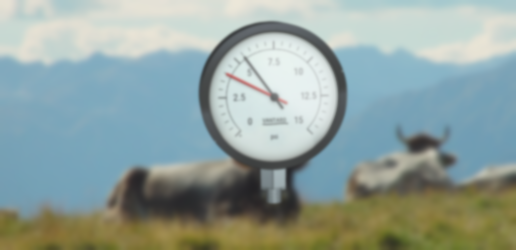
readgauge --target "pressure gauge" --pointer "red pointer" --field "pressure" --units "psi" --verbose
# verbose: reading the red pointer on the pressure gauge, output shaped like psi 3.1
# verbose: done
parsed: psi 4
